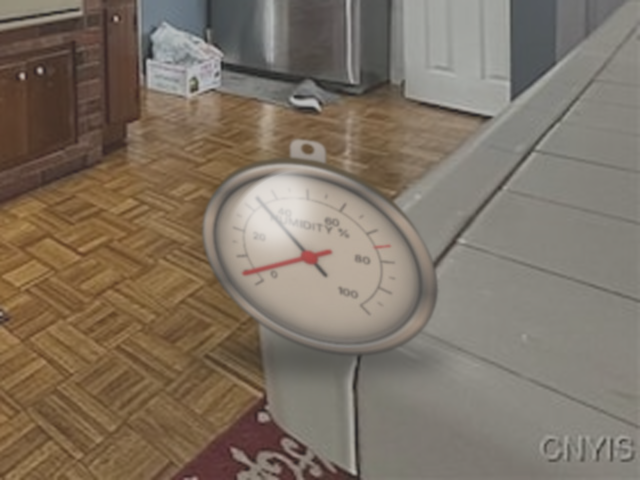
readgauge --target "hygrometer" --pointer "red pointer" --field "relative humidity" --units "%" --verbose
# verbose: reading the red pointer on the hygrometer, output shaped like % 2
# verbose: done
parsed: % 5
